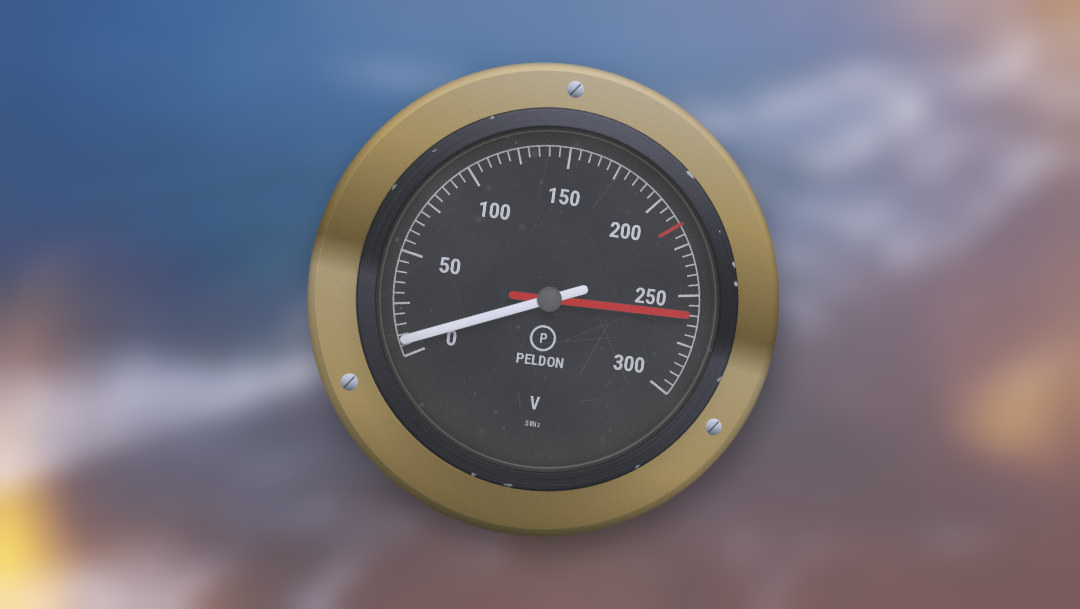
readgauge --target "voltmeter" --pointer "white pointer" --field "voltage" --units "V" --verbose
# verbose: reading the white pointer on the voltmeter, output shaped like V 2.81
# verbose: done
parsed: V 7.5
